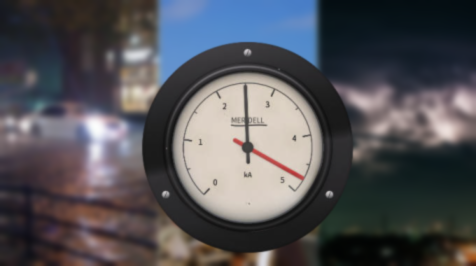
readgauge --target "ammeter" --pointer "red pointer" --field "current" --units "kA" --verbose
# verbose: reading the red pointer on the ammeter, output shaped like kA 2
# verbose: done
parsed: kA 4.75
